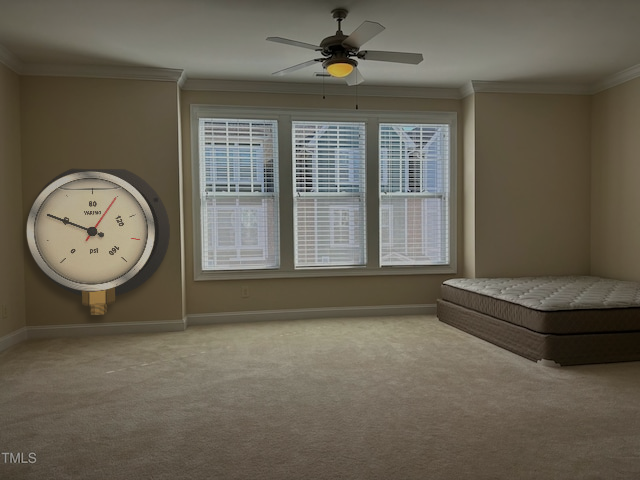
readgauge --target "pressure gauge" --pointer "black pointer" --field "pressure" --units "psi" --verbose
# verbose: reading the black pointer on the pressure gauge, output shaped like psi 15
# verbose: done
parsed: psi 40
